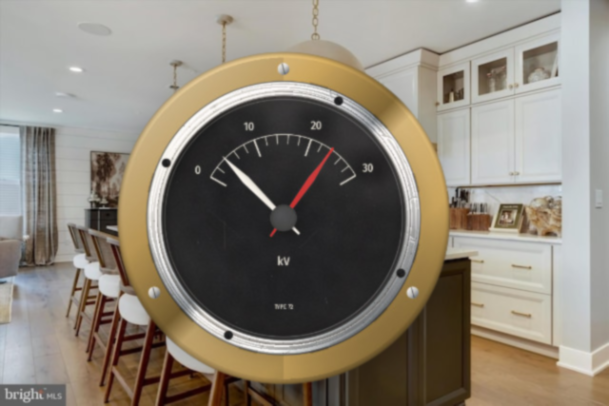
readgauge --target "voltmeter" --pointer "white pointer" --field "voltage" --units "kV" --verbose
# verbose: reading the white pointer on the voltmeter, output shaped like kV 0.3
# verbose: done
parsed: kV 4
